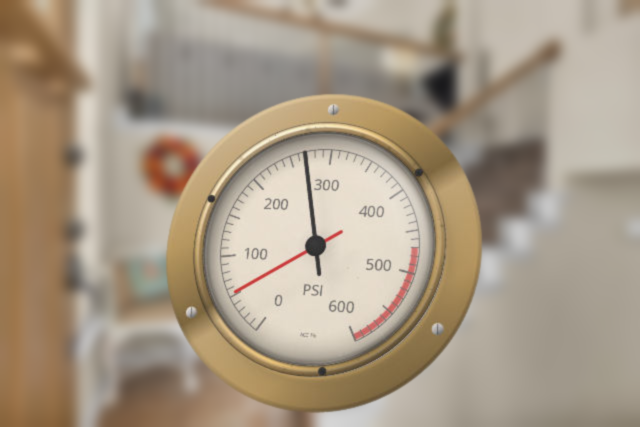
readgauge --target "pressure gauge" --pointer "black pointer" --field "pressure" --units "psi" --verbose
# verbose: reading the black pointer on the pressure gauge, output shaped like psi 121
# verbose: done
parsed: psi 270
